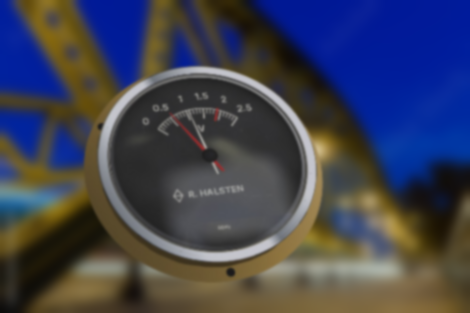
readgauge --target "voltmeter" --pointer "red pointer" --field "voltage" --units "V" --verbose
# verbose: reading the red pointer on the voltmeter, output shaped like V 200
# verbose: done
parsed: V 0.5
